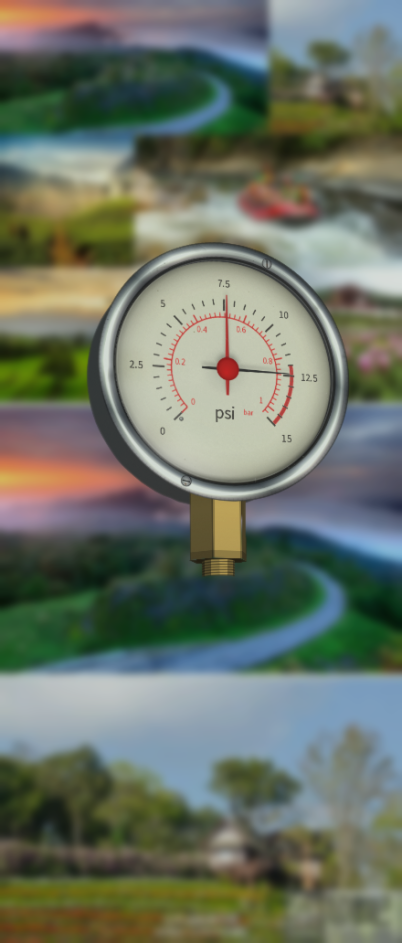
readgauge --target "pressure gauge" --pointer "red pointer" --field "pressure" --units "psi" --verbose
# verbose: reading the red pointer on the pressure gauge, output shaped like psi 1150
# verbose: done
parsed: psi 7.5
